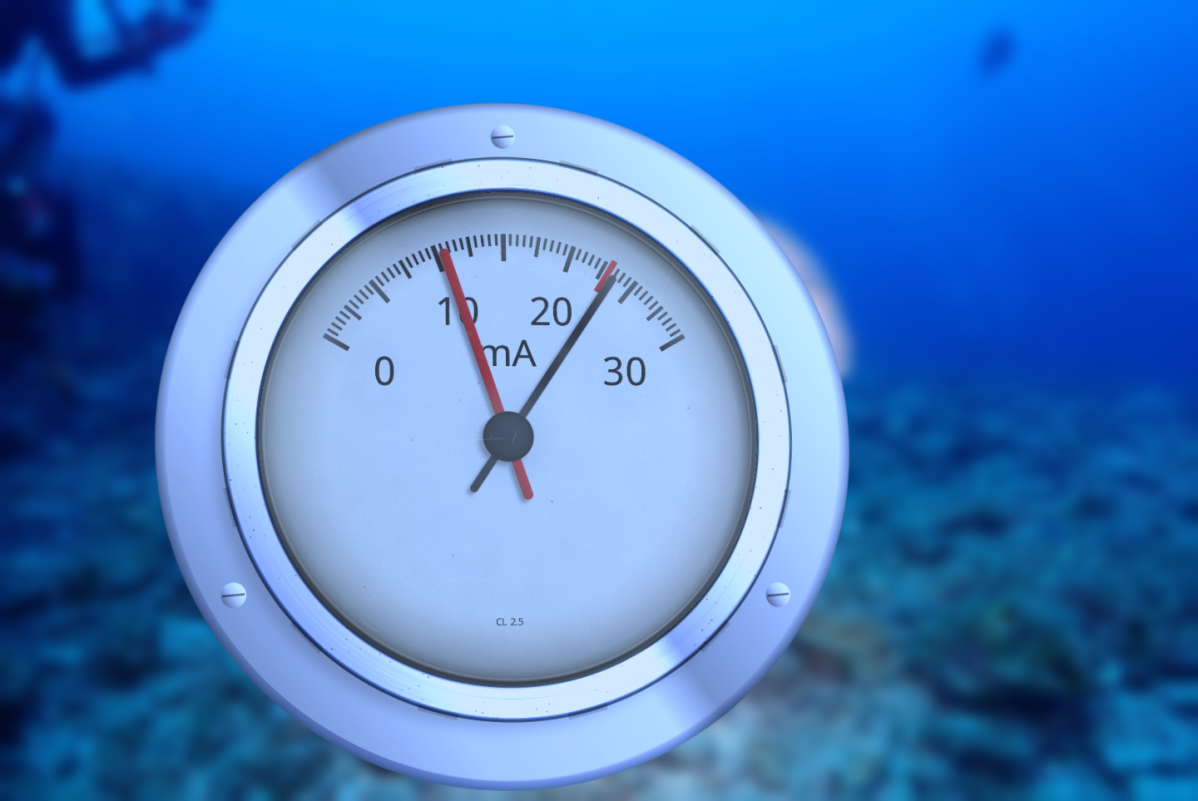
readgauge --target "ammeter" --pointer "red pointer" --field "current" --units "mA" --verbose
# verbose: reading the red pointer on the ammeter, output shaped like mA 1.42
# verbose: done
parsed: mA 10.5
